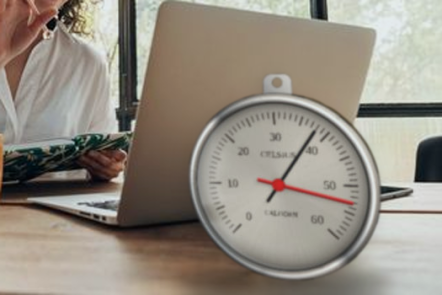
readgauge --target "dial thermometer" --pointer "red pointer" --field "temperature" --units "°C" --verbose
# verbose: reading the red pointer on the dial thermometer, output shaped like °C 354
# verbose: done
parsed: °C 53
